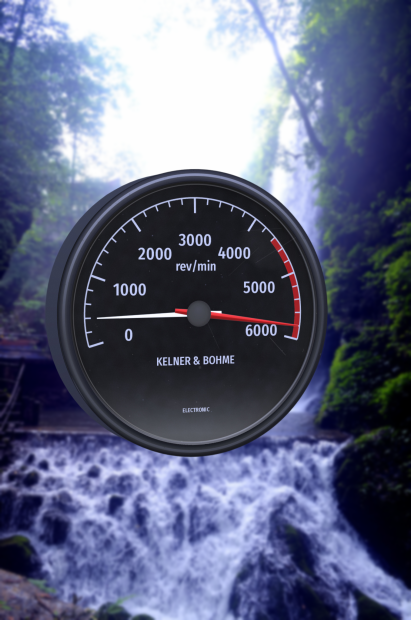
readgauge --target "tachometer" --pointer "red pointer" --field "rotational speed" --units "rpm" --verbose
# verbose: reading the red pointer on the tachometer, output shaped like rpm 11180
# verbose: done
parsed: rpm 5800
